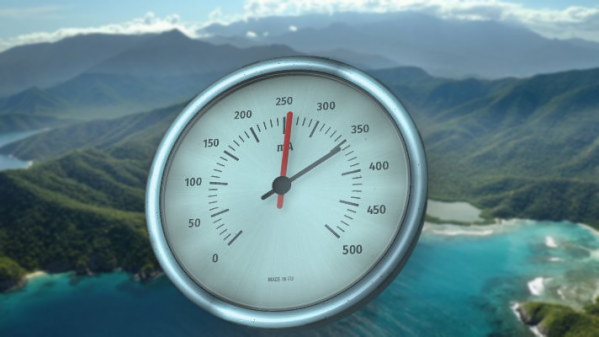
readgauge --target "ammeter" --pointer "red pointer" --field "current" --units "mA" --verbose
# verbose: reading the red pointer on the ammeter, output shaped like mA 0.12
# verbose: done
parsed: mA 260
